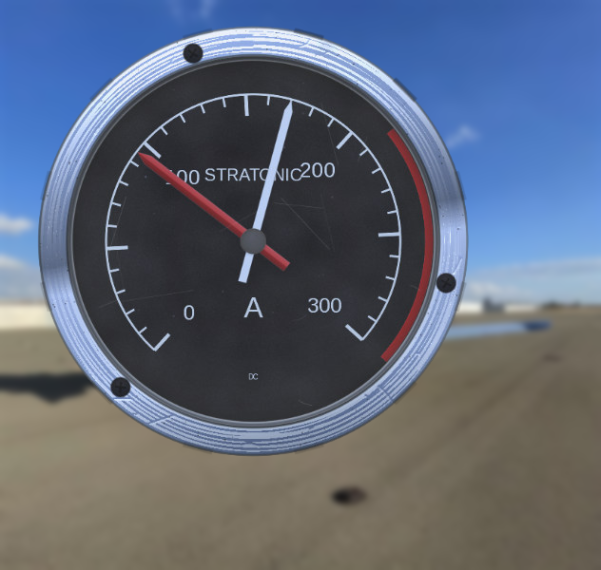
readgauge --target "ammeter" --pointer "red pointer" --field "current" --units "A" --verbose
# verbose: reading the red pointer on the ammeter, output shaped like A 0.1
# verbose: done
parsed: A 95
